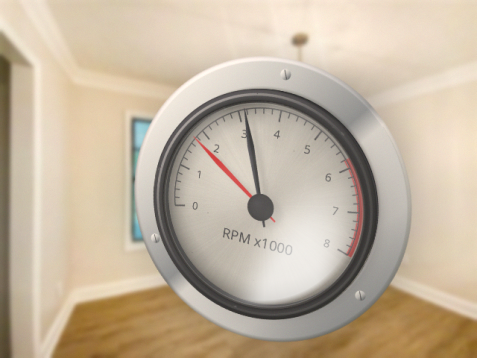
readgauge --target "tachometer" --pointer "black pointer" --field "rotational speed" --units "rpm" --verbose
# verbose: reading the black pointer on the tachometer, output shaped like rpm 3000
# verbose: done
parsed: rpm 3200
